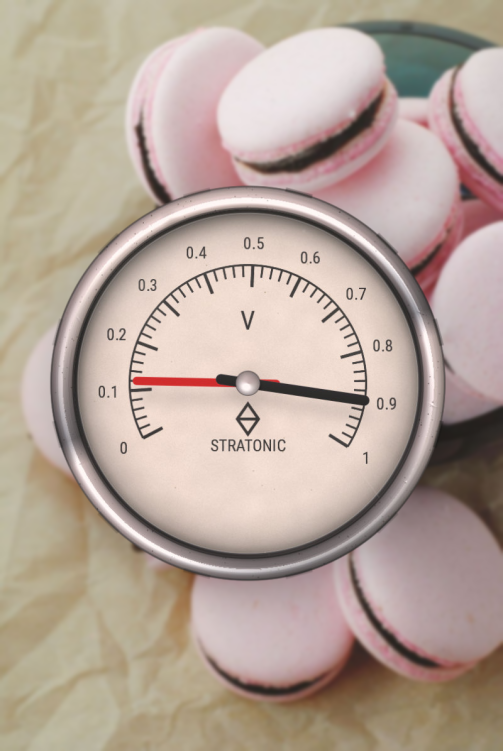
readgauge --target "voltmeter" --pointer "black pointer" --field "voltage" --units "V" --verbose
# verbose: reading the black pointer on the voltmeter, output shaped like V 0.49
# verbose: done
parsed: V 0.9
